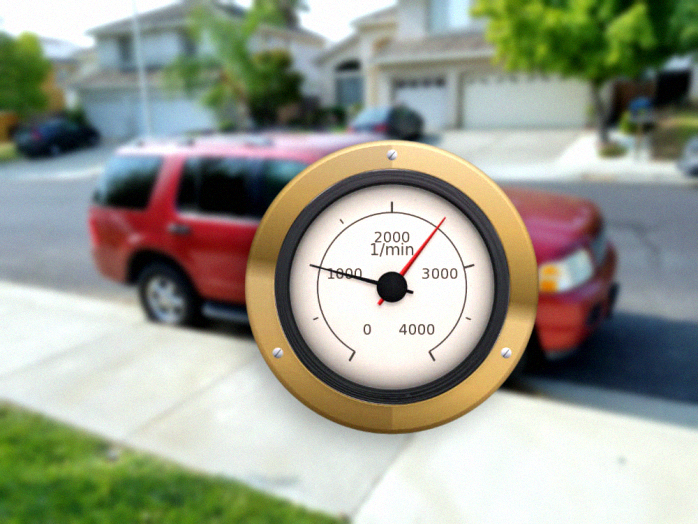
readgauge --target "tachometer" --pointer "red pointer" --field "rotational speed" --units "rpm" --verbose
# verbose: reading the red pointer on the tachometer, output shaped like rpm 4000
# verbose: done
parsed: rpm 2500
